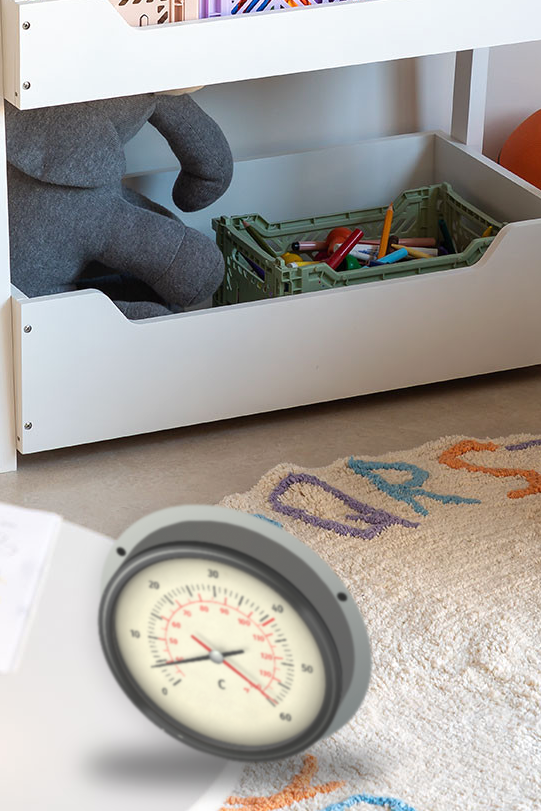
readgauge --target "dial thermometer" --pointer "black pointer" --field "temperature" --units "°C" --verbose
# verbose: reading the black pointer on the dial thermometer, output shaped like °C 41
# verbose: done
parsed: °C 5
